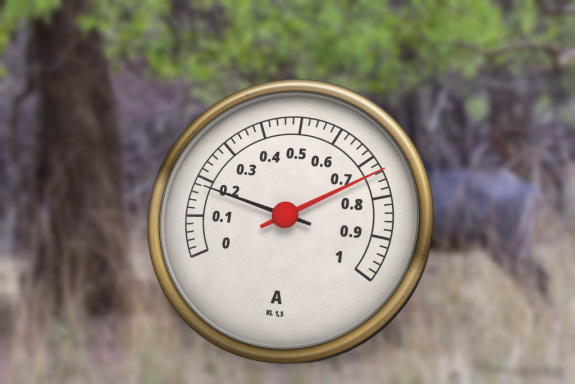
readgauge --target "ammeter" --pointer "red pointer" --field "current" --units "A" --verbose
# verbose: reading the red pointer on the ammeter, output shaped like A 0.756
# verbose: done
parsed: A 0.74
